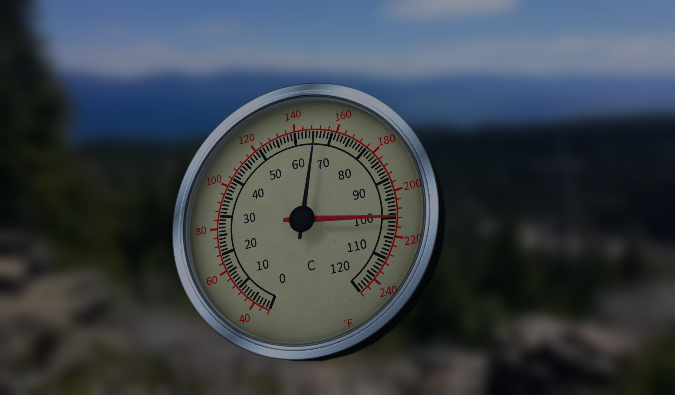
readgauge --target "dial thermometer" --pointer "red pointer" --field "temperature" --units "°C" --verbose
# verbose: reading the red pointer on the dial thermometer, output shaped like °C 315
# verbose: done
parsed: °C 100
